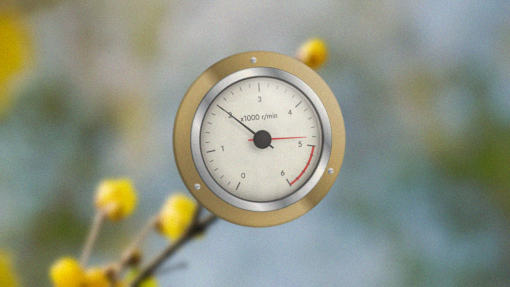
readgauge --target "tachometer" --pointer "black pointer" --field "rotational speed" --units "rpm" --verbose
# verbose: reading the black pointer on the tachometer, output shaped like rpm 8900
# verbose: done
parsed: rpm 2000
